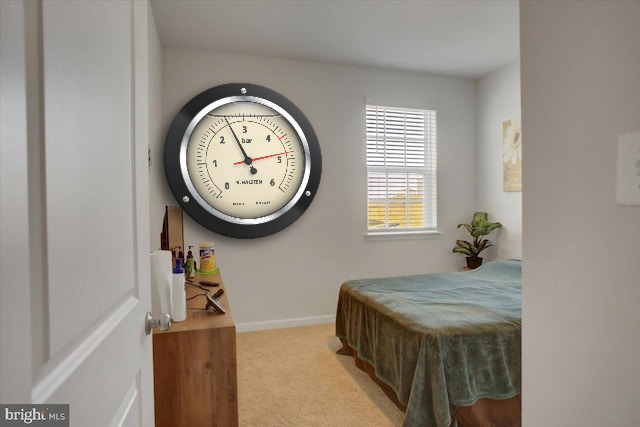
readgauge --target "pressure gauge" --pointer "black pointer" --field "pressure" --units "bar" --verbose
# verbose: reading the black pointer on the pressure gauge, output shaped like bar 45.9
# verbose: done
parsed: bar 2.5
